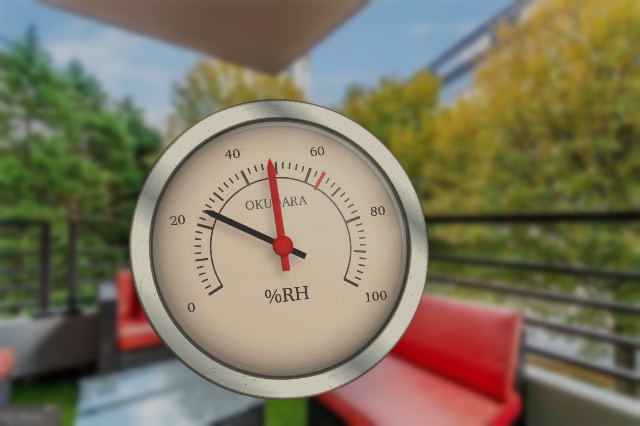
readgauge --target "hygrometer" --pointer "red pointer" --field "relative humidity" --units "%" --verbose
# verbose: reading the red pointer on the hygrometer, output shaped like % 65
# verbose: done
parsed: % 48
